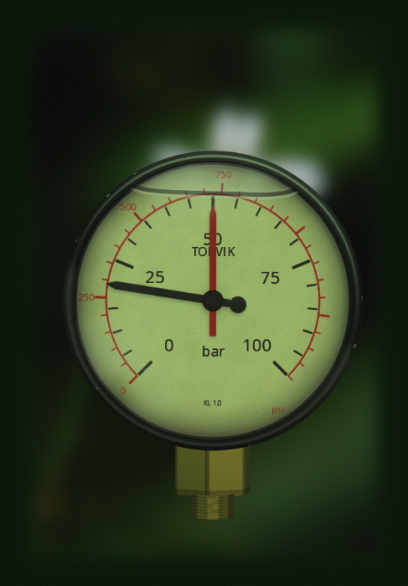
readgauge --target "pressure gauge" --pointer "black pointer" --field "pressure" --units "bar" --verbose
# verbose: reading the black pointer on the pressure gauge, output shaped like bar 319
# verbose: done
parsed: bar 20
